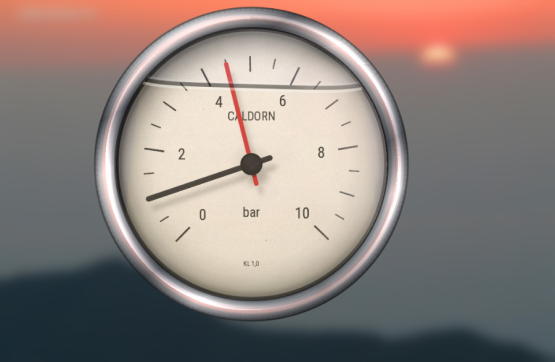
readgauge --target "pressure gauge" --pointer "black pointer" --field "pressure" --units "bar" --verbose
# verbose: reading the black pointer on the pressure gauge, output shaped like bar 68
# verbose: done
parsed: bar 1
